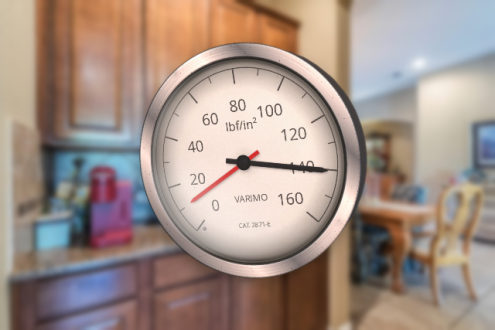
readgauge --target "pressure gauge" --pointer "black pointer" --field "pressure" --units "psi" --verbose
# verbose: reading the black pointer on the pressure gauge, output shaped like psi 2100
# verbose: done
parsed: psi 140
